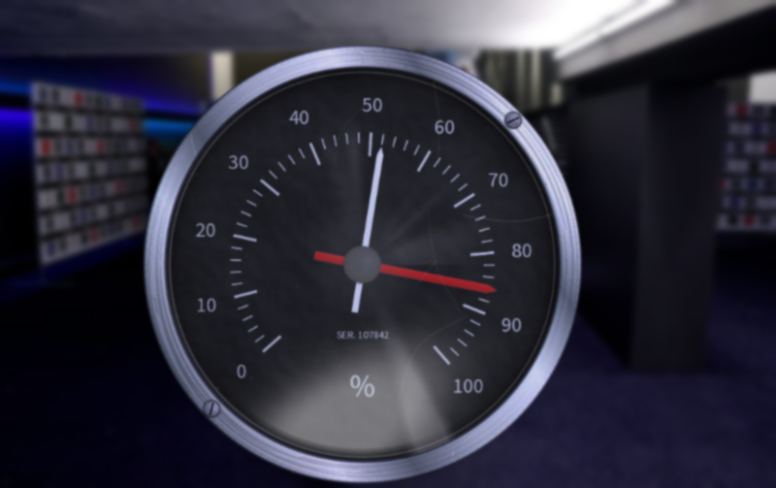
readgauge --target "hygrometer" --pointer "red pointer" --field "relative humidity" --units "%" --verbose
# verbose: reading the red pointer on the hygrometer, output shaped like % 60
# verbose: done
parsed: % 86
